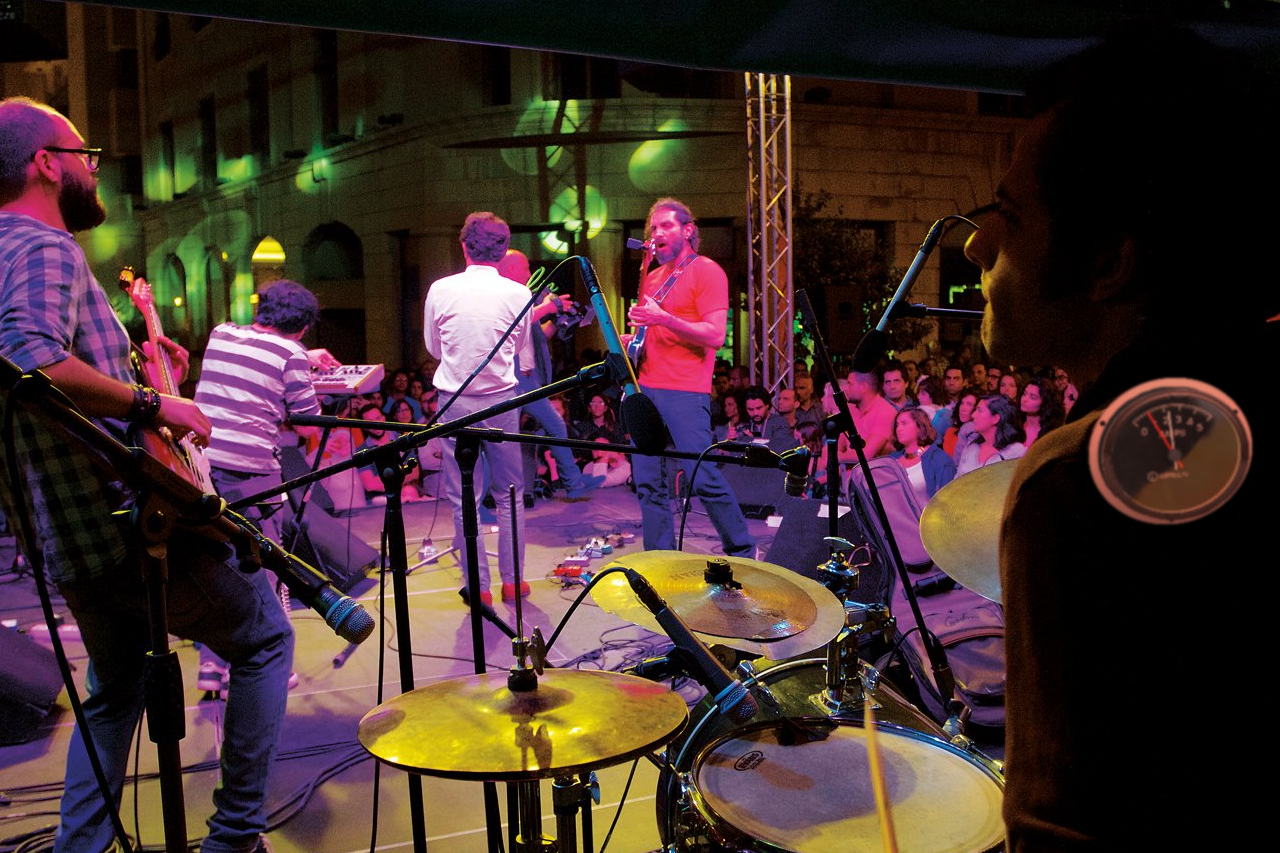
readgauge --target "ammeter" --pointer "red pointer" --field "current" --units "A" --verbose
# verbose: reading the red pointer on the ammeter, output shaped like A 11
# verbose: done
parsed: A 1
